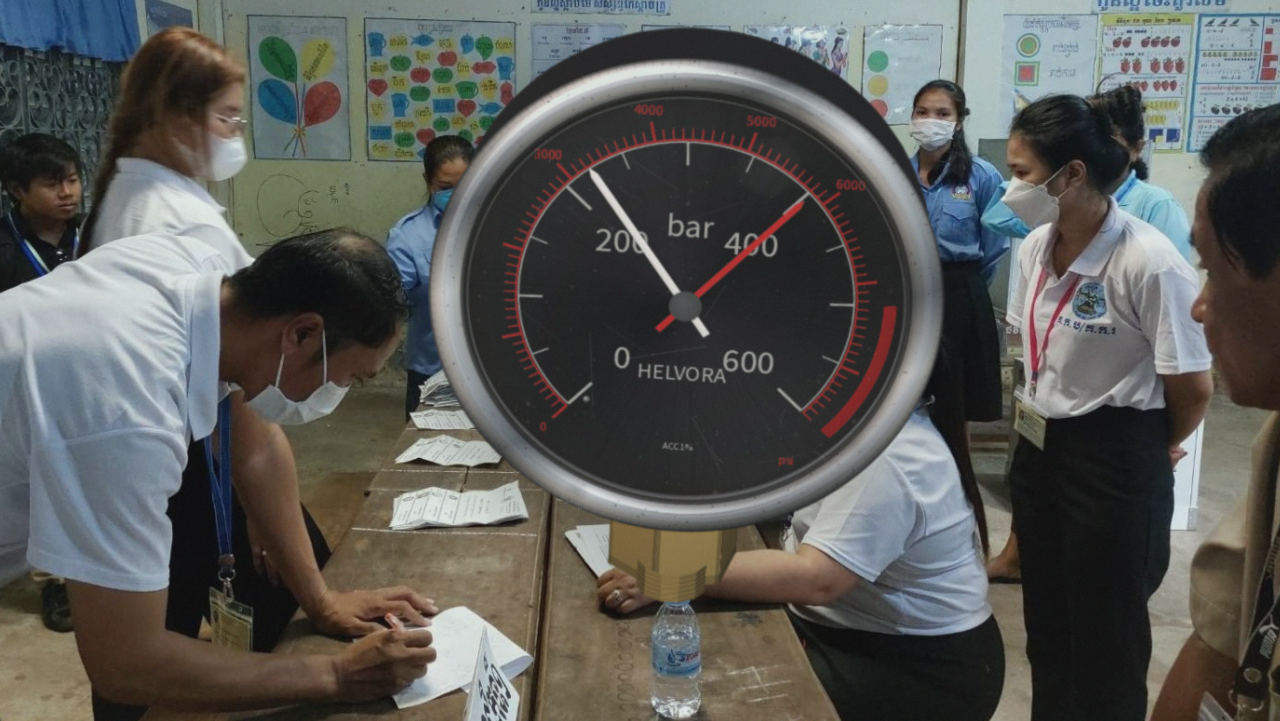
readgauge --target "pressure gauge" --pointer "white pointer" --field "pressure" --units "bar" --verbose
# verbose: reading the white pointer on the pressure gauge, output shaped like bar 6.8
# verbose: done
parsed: bar 225
